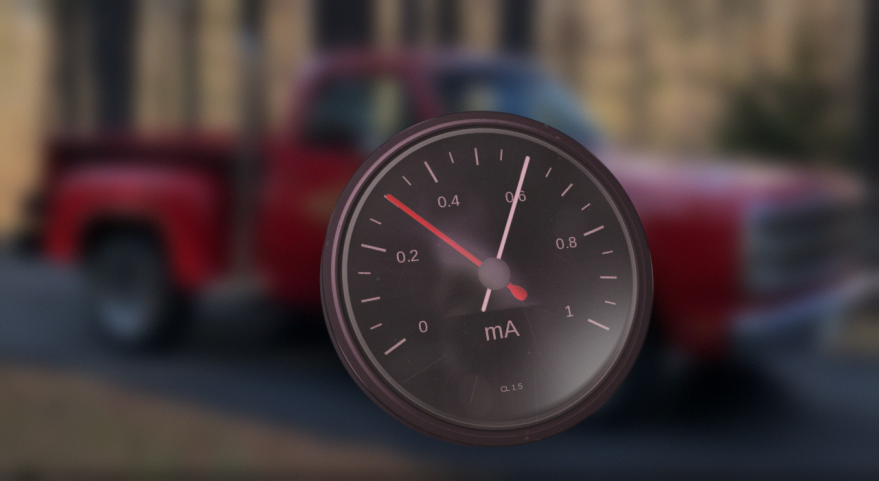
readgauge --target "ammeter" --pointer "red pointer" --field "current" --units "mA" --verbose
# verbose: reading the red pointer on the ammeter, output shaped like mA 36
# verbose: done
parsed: mA 0.3
